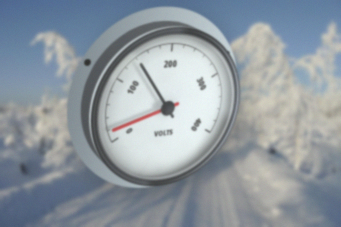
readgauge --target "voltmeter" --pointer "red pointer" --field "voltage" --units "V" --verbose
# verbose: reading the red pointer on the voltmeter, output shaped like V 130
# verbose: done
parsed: V 20
